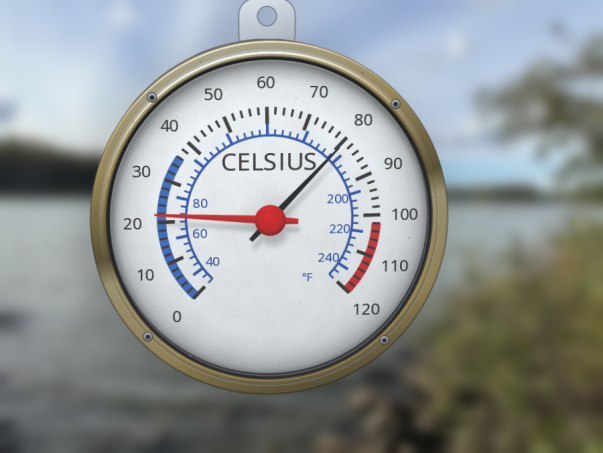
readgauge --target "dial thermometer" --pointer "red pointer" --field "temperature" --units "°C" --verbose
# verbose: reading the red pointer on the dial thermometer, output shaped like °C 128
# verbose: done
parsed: °C 22
